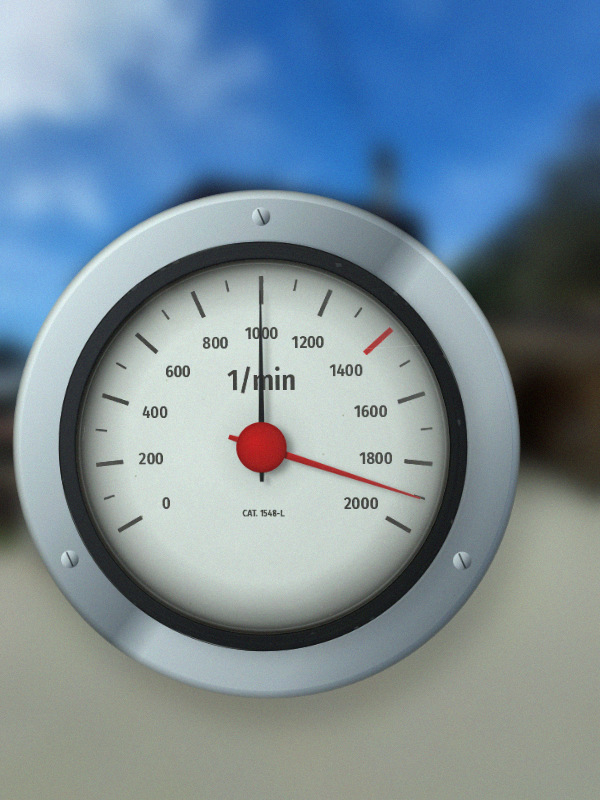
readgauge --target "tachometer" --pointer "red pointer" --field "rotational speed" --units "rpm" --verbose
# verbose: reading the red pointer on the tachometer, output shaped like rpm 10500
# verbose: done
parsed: rpm 1900
